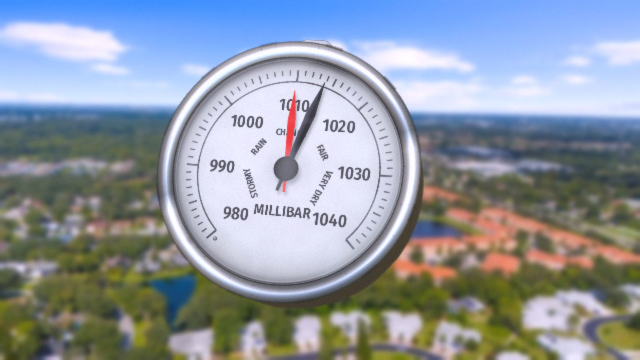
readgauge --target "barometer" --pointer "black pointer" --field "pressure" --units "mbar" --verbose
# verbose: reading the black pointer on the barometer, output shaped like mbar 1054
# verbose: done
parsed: mbar 1014
